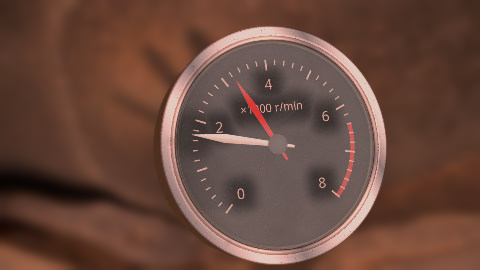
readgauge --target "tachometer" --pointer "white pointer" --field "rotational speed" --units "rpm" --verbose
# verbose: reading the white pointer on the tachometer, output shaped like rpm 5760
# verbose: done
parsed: rpm 1700
